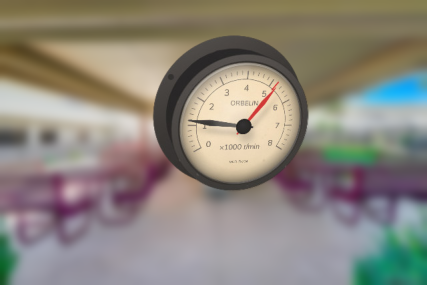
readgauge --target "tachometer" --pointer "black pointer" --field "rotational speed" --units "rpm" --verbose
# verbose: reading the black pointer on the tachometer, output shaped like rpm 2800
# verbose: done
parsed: rpm 1200
